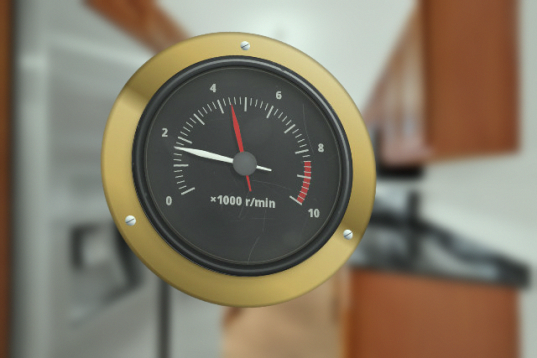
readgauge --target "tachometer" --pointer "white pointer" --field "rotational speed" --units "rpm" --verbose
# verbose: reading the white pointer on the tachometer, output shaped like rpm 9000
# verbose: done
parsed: rpm 1600
